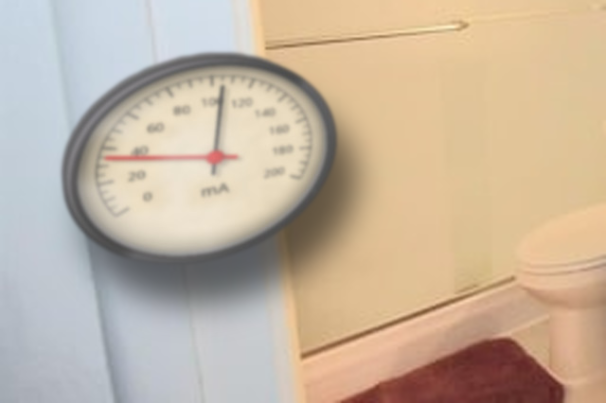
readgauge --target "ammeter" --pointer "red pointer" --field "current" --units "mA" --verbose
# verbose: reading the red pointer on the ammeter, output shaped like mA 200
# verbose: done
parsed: mA 35
